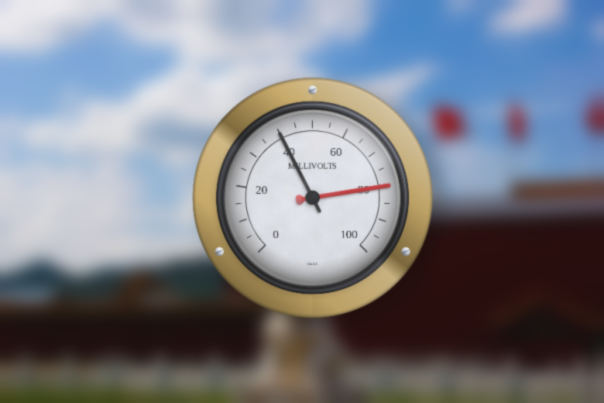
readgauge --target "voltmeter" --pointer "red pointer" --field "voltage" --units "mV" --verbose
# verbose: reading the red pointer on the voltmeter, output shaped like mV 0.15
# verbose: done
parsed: mV 80
